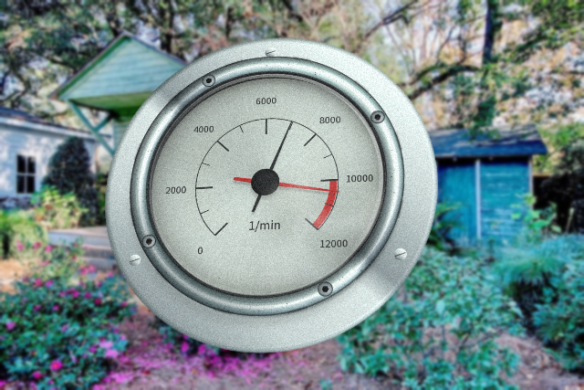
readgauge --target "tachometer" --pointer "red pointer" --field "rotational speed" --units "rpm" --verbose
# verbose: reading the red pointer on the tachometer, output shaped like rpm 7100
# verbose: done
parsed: rpm 10500
